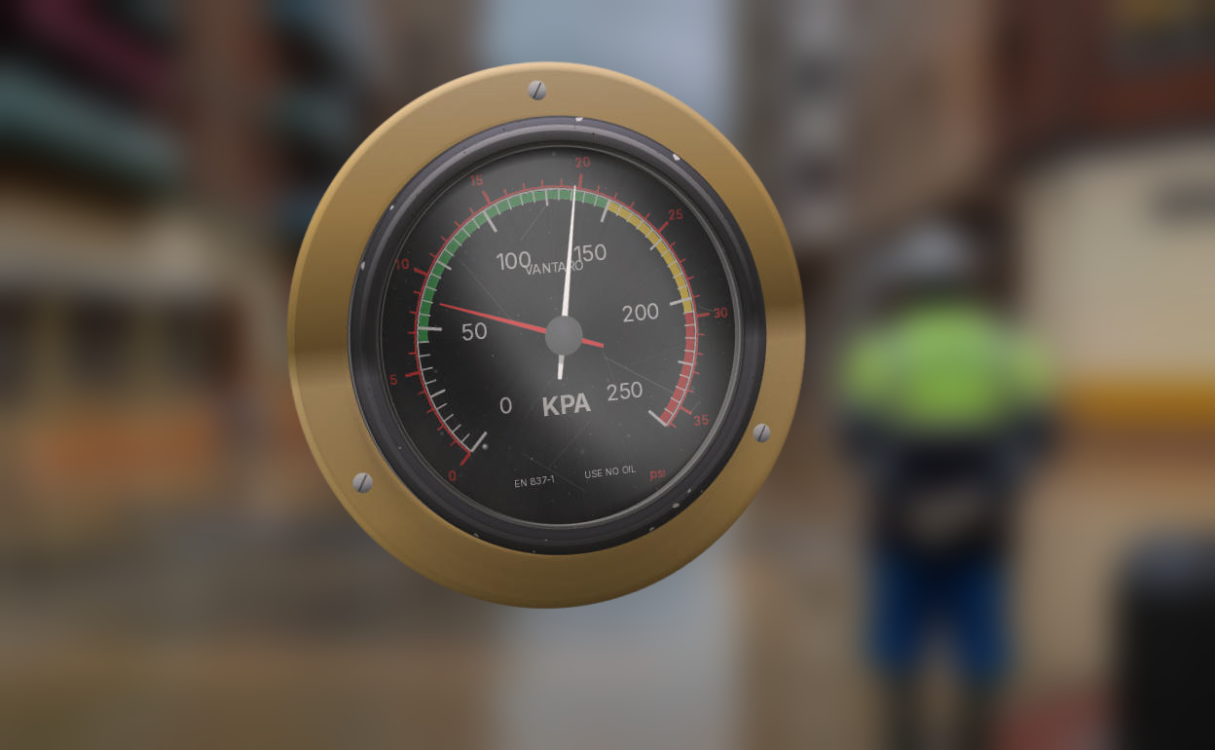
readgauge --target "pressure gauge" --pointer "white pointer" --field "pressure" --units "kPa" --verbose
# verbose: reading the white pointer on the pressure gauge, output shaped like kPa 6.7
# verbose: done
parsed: kPa 135
